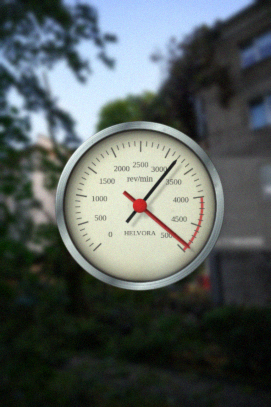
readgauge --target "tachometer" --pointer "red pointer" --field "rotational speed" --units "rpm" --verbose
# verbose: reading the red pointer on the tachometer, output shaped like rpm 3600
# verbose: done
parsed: rpm 4900
